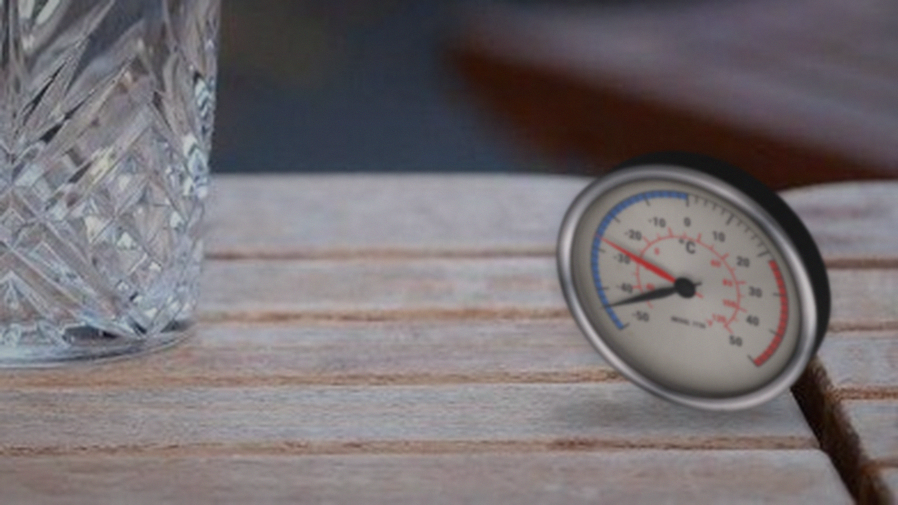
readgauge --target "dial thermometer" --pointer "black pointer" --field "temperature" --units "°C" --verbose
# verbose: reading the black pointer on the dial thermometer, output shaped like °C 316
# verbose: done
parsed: °C -44
